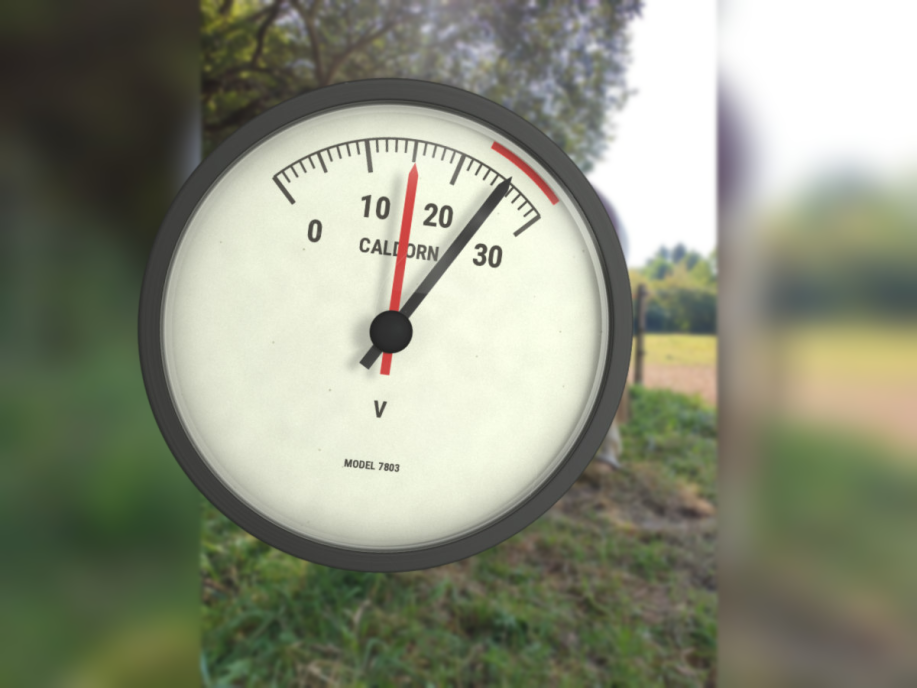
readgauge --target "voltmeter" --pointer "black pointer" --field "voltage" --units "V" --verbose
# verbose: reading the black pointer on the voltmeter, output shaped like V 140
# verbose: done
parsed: V 25
